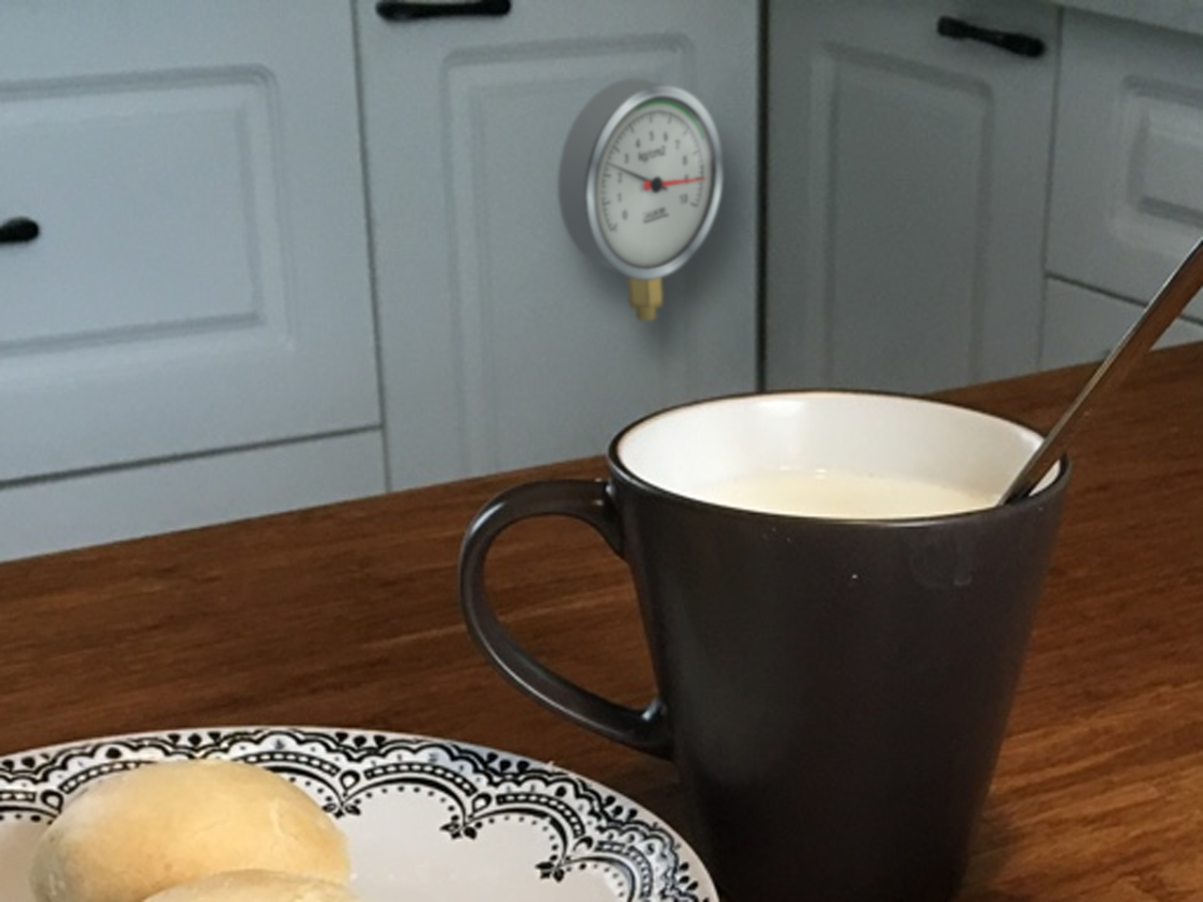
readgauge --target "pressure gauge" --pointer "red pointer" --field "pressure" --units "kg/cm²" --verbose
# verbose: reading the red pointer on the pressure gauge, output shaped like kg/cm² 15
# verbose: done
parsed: kg/cm² 9
